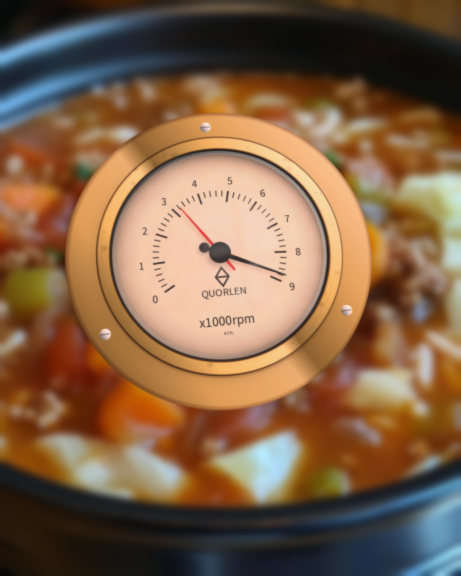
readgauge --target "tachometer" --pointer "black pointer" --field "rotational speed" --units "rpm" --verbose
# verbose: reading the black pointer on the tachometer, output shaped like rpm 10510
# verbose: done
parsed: rpm 8800
